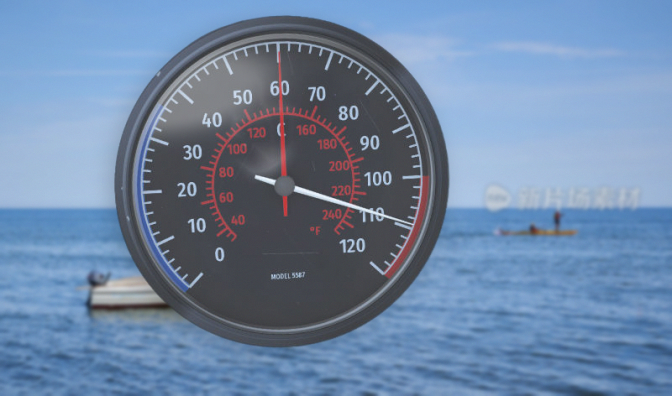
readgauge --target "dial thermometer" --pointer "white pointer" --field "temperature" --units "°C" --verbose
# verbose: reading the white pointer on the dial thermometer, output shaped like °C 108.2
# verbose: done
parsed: °C 109
